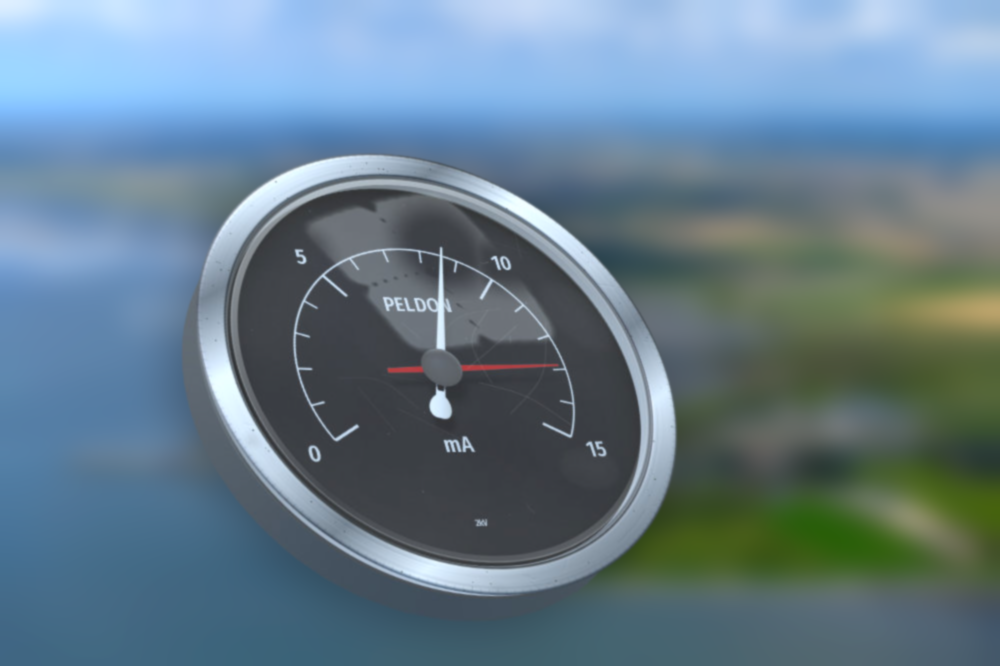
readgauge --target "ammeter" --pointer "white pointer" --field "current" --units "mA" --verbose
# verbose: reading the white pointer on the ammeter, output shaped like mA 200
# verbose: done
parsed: mA 8.5
